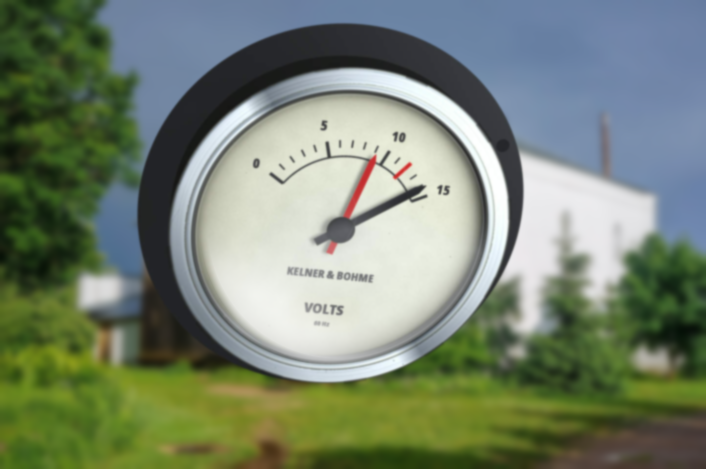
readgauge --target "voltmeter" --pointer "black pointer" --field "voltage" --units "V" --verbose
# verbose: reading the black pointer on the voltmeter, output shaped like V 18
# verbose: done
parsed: V 14
